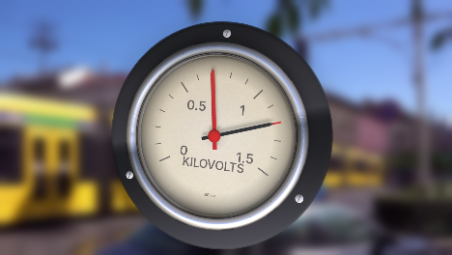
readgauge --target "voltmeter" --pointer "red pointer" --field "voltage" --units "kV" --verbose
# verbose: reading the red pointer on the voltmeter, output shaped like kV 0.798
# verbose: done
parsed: kV 0.7
